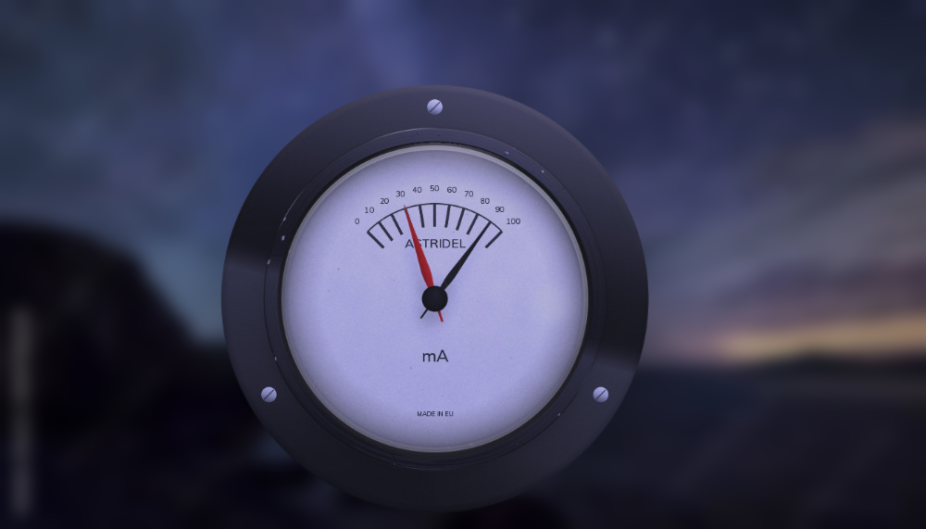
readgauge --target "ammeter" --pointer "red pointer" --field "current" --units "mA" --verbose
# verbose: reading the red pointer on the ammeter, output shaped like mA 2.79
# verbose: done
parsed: mA 30
